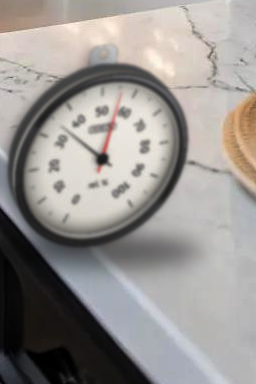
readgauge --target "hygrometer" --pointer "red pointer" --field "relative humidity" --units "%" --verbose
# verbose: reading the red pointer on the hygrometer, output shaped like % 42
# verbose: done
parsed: % 55
